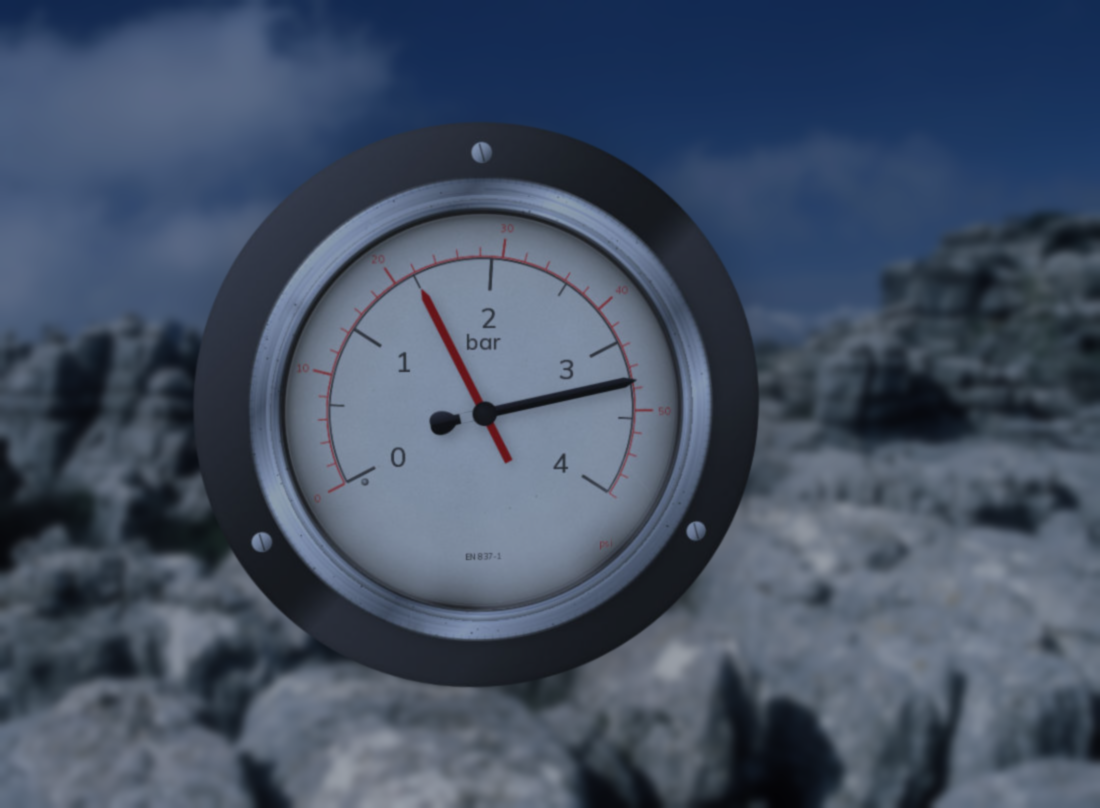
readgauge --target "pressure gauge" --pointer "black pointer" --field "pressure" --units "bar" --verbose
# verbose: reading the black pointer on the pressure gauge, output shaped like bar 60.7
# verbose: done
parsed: bar 3.25
